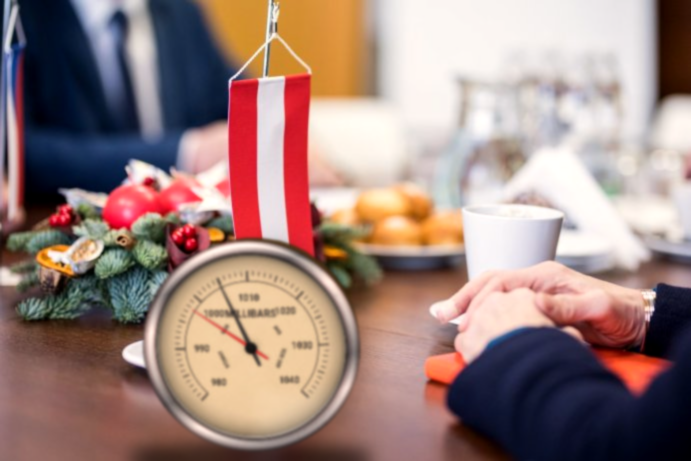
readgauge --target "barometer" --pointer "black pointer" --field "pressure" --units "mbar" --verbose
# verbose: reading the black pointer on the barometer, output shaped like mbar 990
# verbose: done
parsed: mbar 1005
